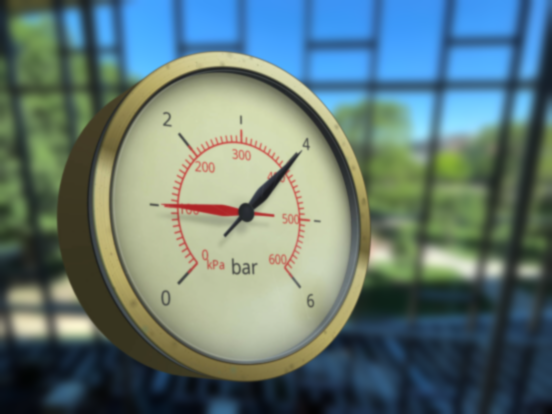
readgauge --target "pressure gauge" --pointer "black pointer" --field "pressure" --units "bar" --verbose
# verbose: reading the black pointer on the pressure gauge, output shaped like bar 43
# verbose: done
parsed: bar 4
